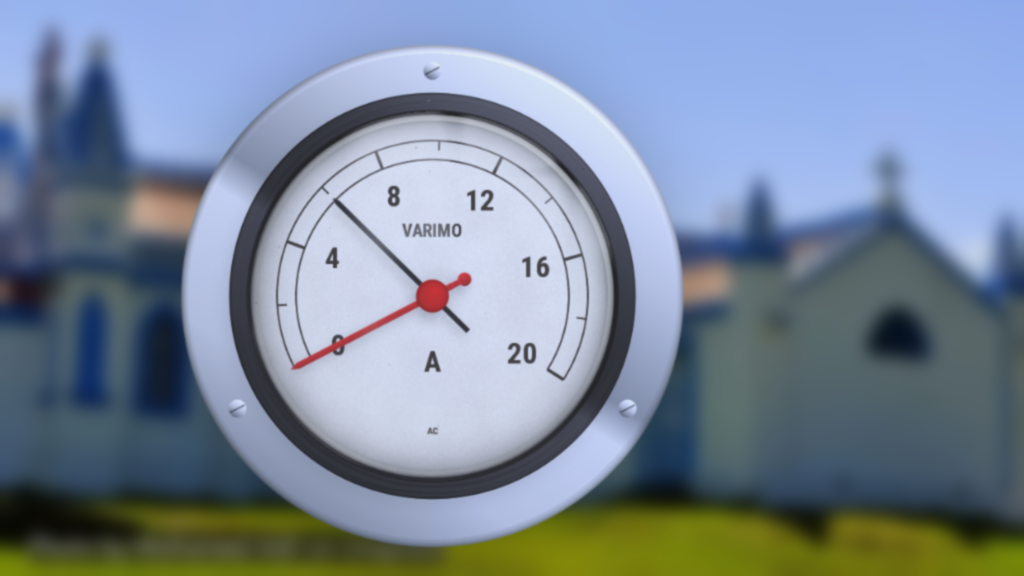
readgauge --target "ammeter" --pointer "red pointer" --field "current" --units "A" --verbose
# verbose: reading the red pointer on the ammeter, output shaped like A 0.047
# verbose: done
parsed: A 0
